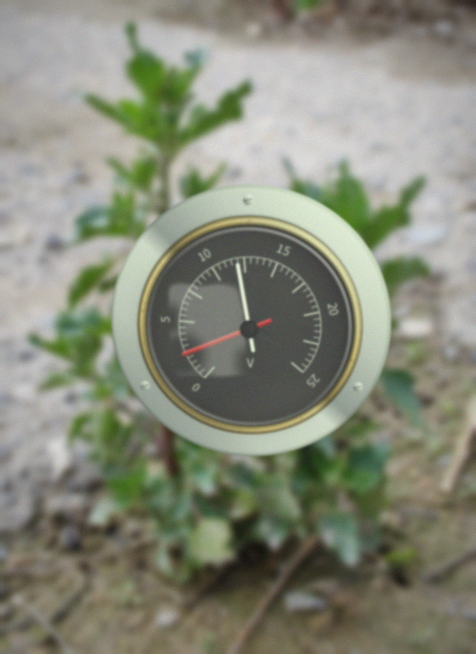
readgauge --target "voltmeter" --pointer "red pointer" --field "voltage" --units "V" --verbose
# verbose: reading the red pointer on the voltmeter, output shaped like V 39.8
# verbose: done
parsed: V 2.5
